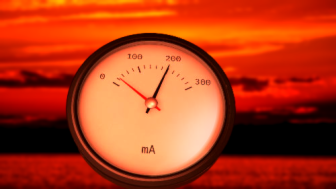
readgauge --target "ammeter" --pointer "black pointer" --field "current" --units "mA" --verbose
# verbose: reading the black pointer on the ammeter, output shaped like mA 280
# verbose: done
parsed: mA 200
